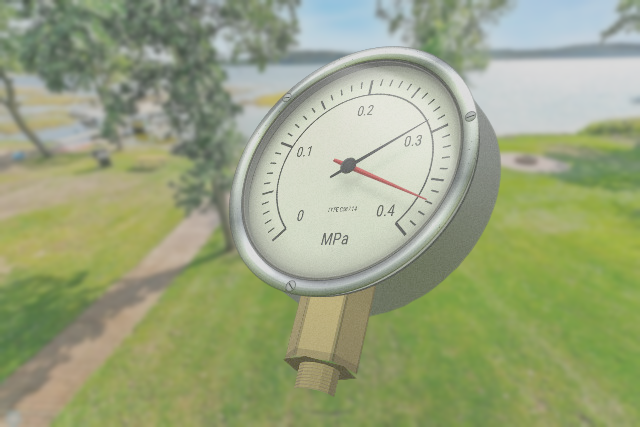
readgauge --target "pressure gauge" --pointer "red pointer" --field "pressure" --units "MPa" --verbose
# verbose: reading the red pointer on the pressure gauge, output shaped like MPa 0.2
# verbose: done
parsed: MPa 0.37
